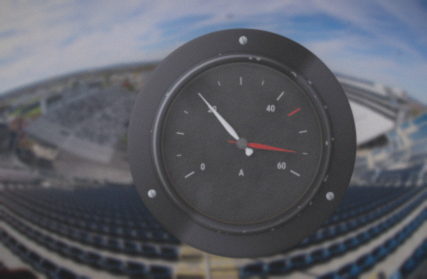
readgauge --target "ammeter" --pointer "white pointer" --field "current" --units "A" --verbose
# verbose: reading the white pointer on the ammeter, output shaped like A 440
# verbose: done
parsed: A 20
